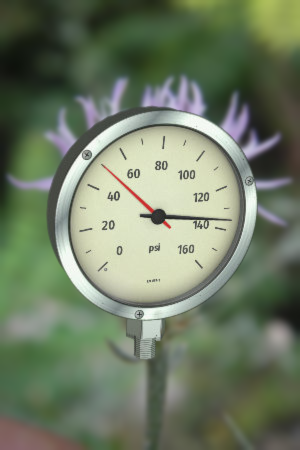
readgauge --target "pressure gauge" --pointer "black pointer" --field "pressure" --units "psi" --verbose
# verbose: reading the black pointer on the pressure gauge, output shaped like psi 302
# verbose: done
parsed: psi 135
